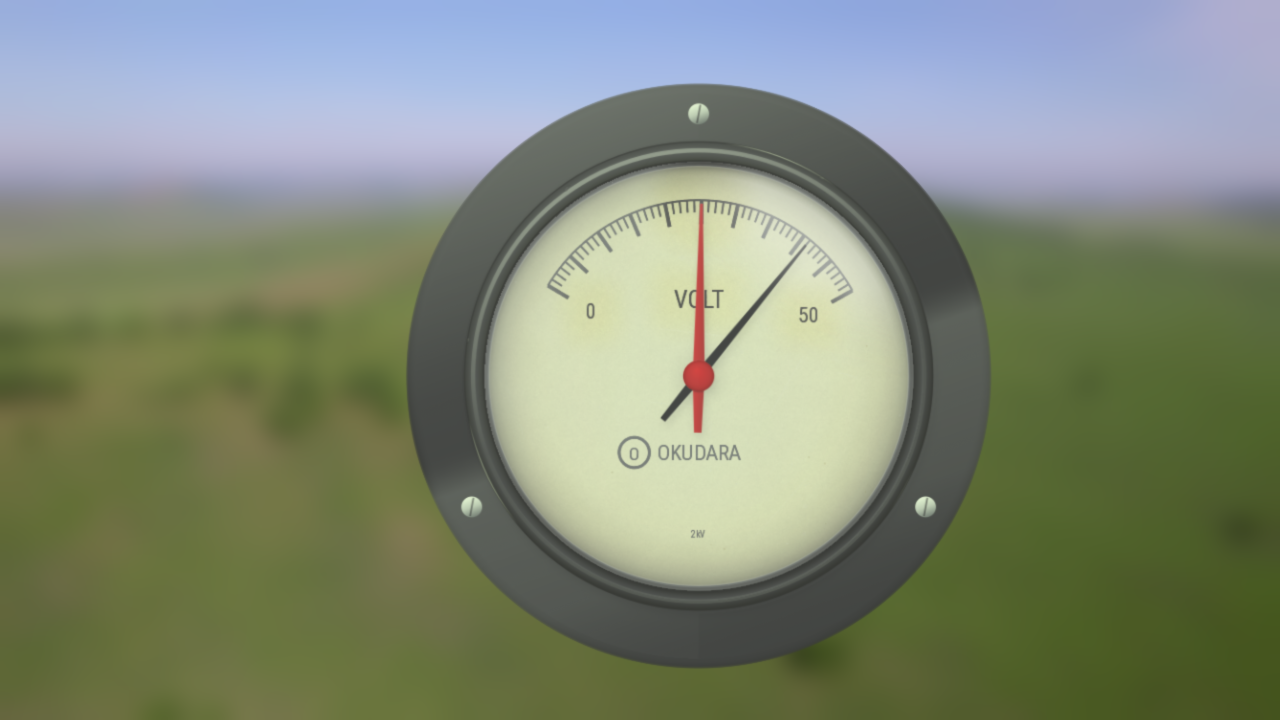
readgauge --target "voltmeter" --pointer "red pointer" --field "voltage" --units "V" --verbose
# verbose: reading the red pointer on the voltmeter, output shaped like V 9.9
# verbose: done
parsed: V 25
